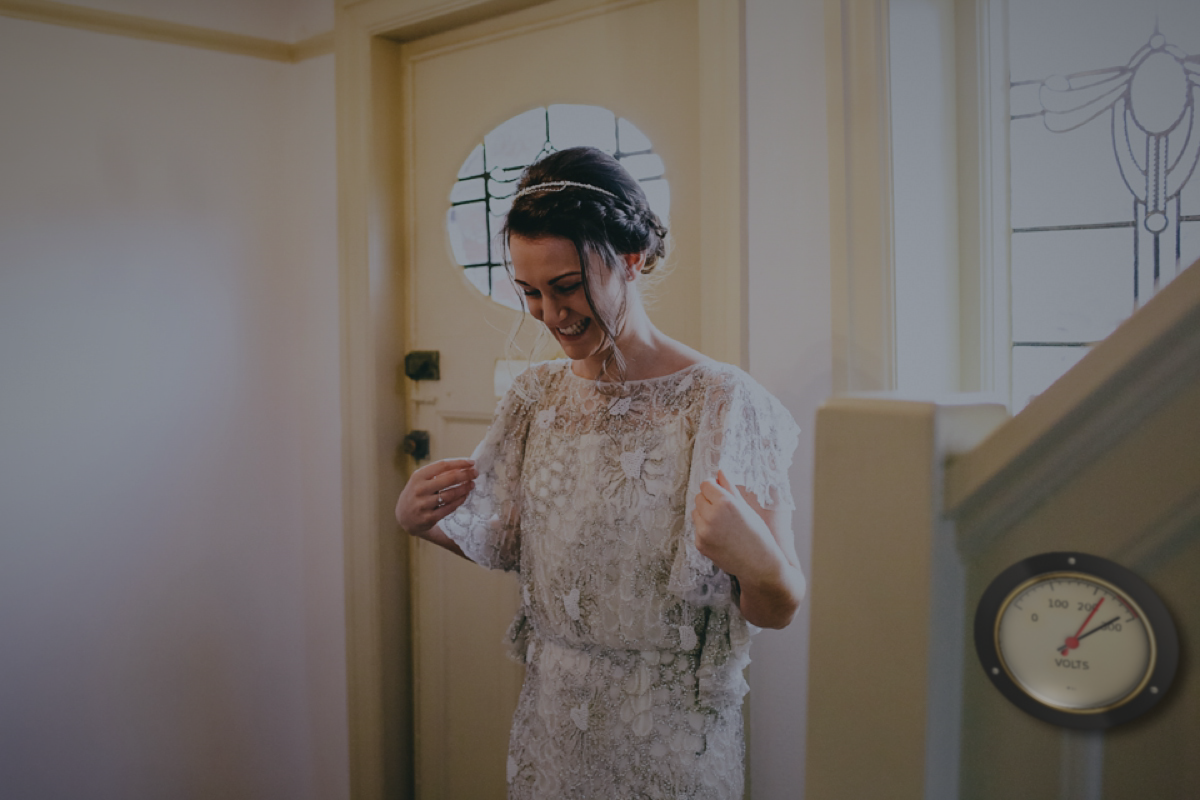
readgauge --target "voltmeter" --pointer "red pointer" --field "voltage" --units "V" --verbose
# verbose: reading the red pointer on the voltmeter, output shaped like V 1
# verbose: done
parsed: V 220
